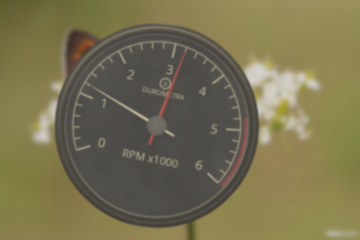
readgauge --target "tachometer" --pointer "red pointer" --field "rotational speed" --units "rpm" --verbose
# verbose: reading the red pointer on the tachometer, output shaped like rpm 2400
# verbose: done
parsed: rpm 3200
